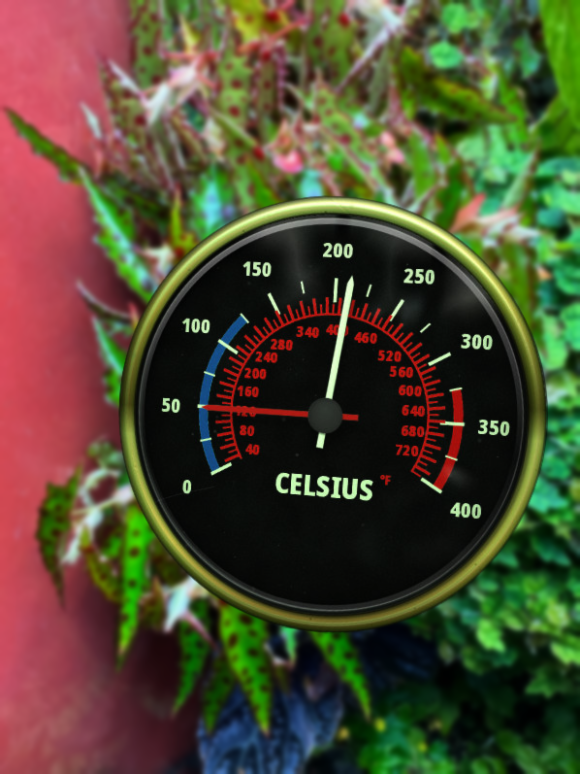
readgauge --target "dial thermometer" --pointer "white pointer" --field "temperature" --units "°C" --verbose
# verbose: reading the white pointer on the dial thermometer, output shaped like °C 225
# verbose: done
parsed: °C 212.5
